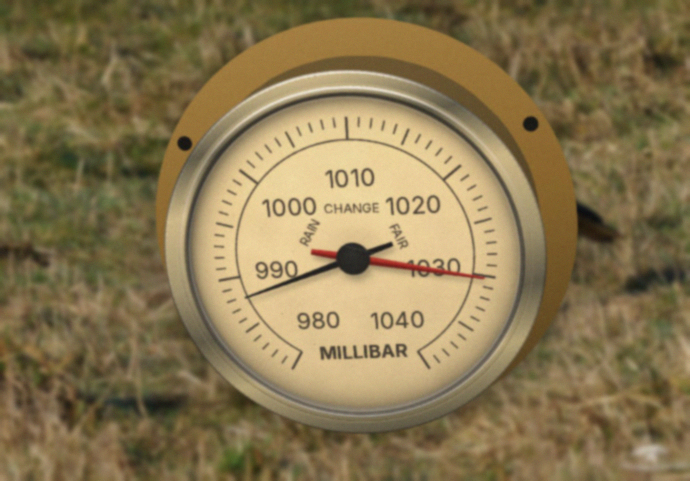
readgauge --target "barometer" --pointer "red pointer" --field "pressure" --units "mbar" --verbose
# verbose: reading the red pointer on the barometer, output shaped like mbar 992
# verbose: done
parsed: mbar 1030
